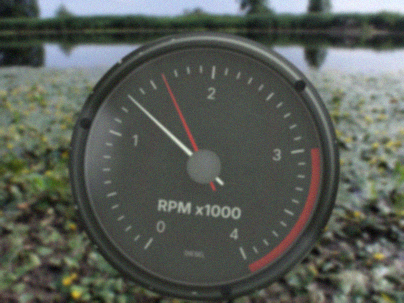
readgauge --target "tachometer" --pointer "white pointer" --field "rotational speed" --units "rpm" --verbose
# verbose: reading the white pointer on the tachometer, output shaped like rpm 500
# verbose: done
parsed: rpm 1300
